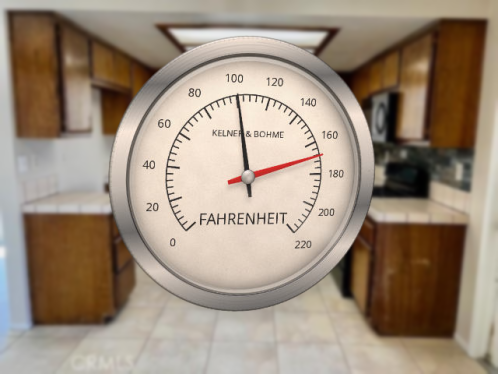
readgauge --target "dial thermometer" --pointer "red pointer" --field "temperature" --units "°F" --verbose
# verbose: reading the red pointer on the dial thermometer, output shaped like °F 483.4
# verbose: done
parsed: °F 168
